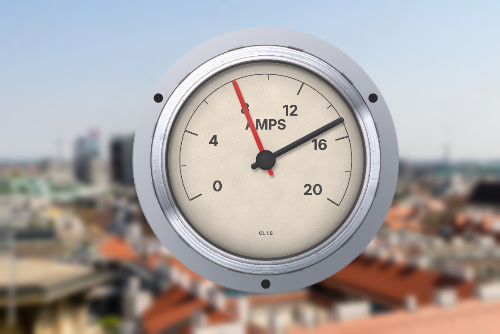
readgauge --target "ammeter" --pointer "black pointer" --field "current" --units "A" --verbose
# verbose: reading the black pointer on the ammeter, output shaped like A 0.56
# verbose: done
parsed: A 15
